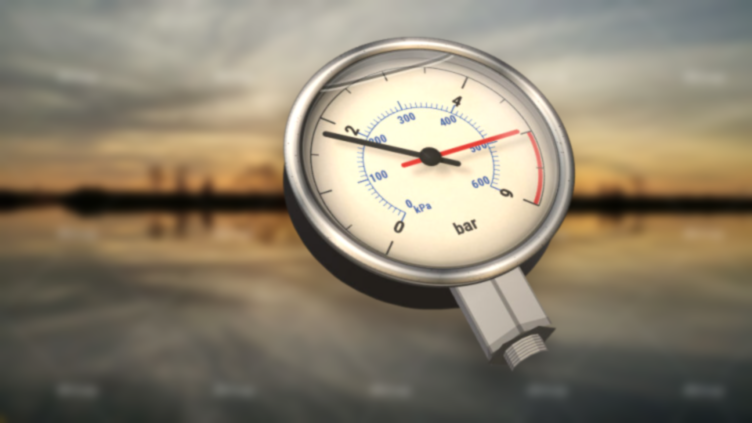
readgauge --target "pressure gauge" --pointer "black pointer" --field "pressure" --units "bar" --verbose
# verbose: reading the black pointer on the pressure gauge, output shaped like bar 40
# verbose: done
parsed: bar 1.75
